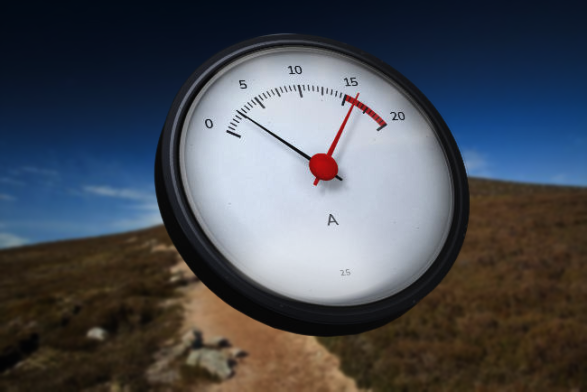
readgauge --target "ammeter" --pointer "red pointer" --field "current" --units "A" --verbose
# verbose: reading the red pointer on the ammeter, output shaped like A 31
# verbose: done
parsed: A 16
